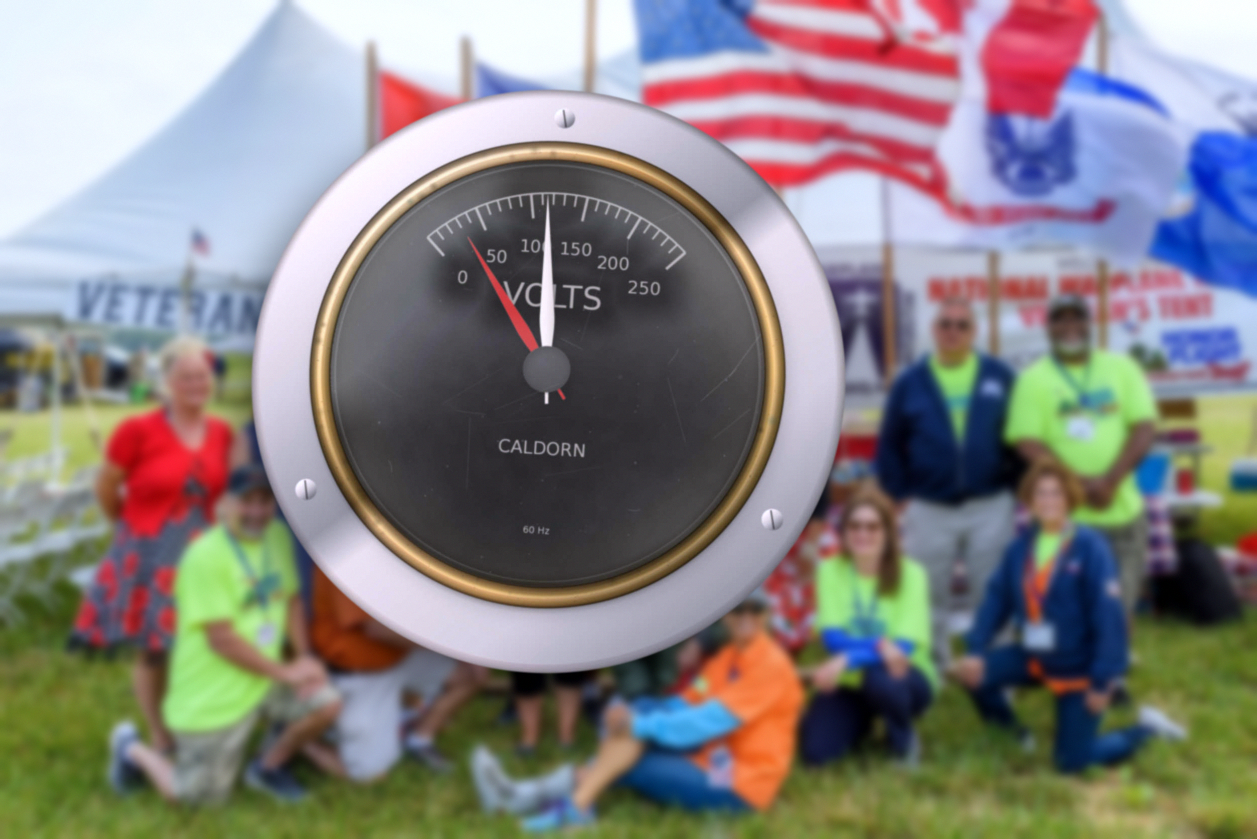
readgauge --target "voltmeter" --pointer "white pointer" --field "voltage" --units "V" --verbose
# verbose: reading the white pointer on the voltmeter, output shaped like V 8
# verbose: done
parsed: V 115
